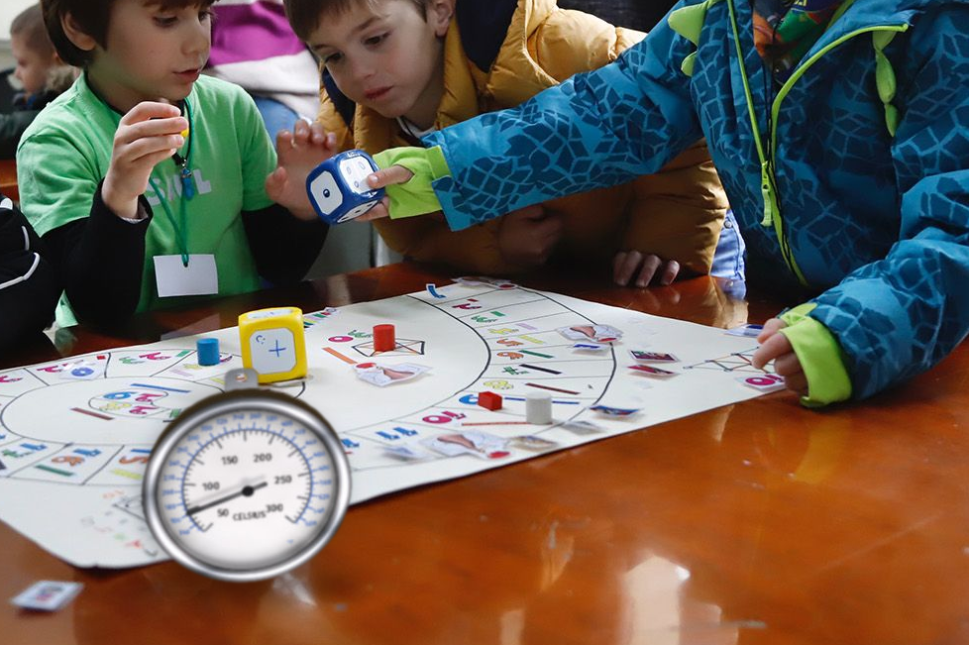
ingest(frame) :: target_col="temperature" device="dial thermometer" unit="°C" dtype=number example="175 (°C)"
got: 75 (°C)
